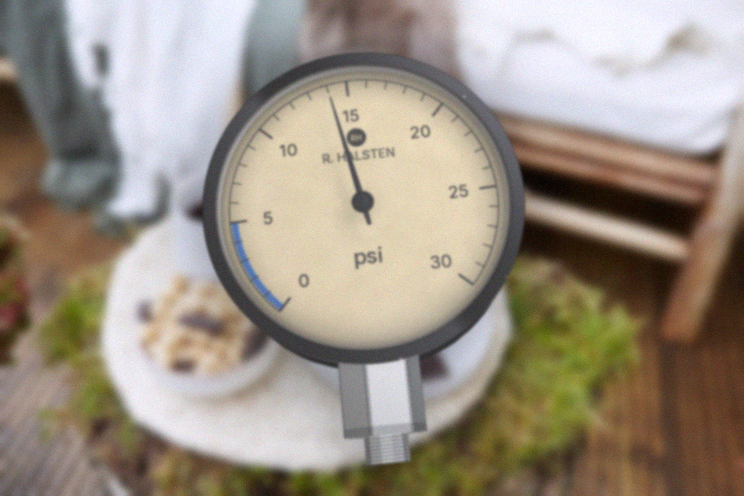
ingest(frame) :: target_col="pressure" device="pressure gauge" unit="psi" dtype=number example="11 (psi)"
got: 14 (psi)
